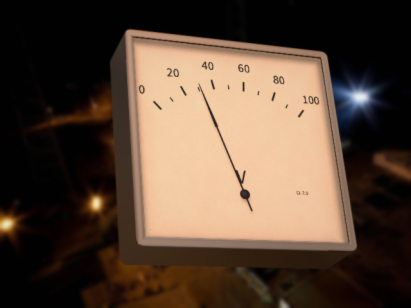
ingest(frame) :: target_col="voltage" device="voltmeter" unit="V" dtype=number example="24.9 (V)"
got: 30 (V)
